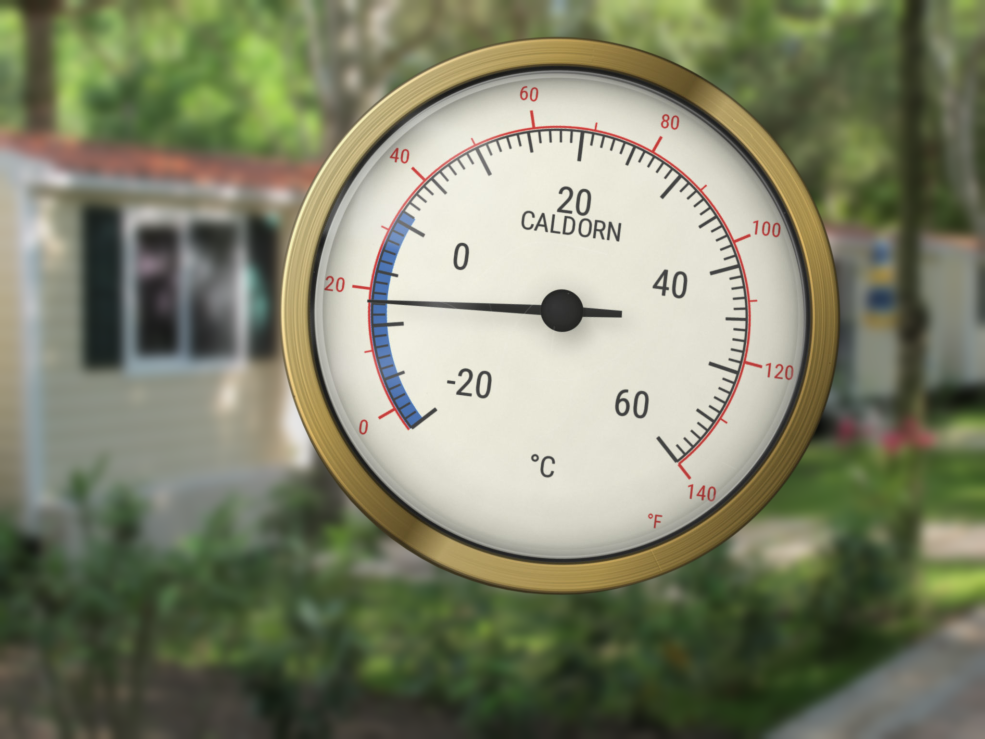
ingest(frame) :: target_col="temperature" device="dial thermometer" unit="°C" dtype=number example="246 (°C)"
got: -8 (°C)
